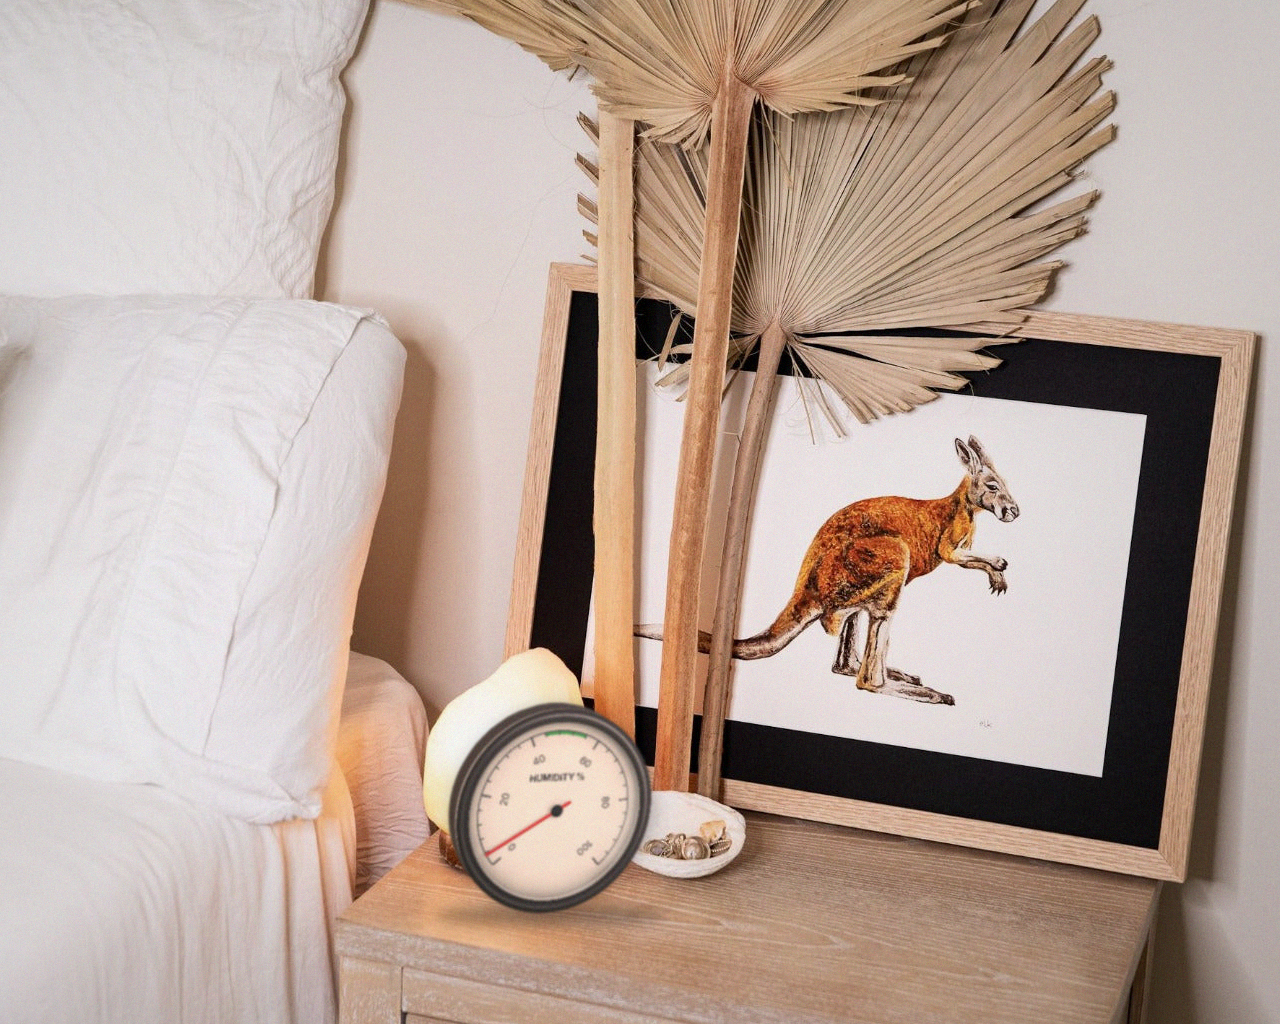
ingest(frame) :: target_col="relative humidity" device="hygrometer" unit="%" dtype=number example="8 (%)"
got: 4 (%)
